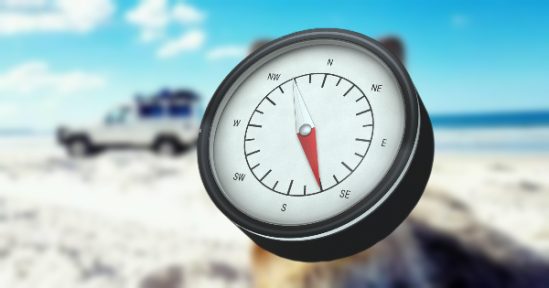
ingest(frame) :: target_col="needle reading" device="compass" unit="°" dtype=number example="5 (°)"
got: 150 (°)
